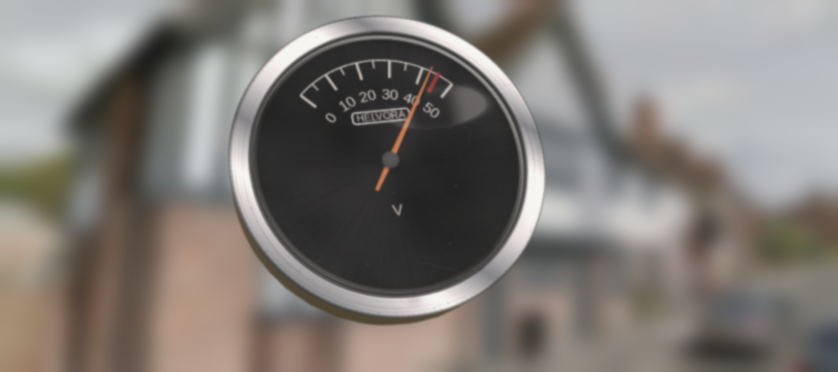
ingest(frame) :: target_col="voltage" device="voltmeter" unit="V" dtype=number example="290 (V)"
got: 42.5 (V)
